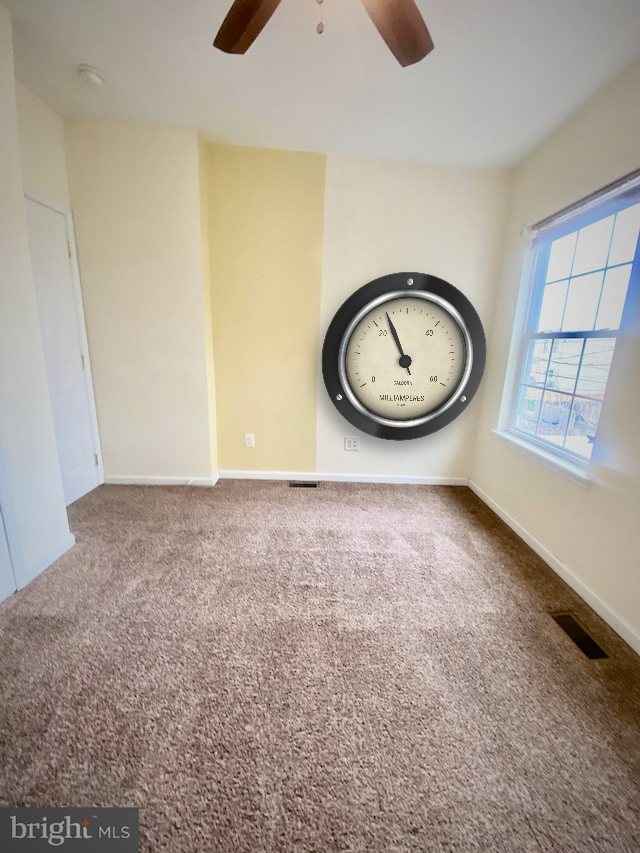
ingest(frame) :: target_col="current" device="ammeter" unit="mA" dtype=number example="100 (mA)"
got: 24 (mA)
